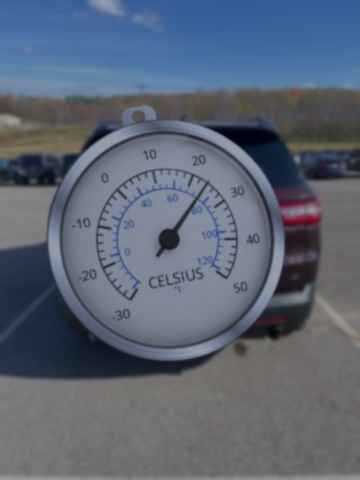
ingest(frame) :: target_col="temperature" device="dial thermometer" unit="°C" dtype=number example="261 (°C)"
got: 24 (°C)
